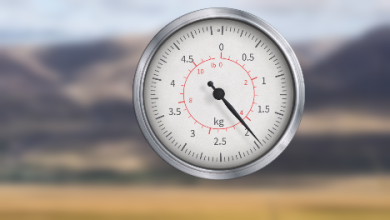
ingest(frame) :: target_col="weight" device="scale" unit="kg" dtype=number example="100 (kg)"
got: 1.95 (kg)
